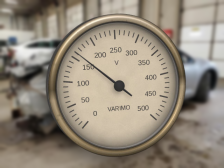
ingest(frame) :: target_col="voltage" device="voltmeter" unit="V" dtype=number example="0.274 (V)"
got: 160 (V)
